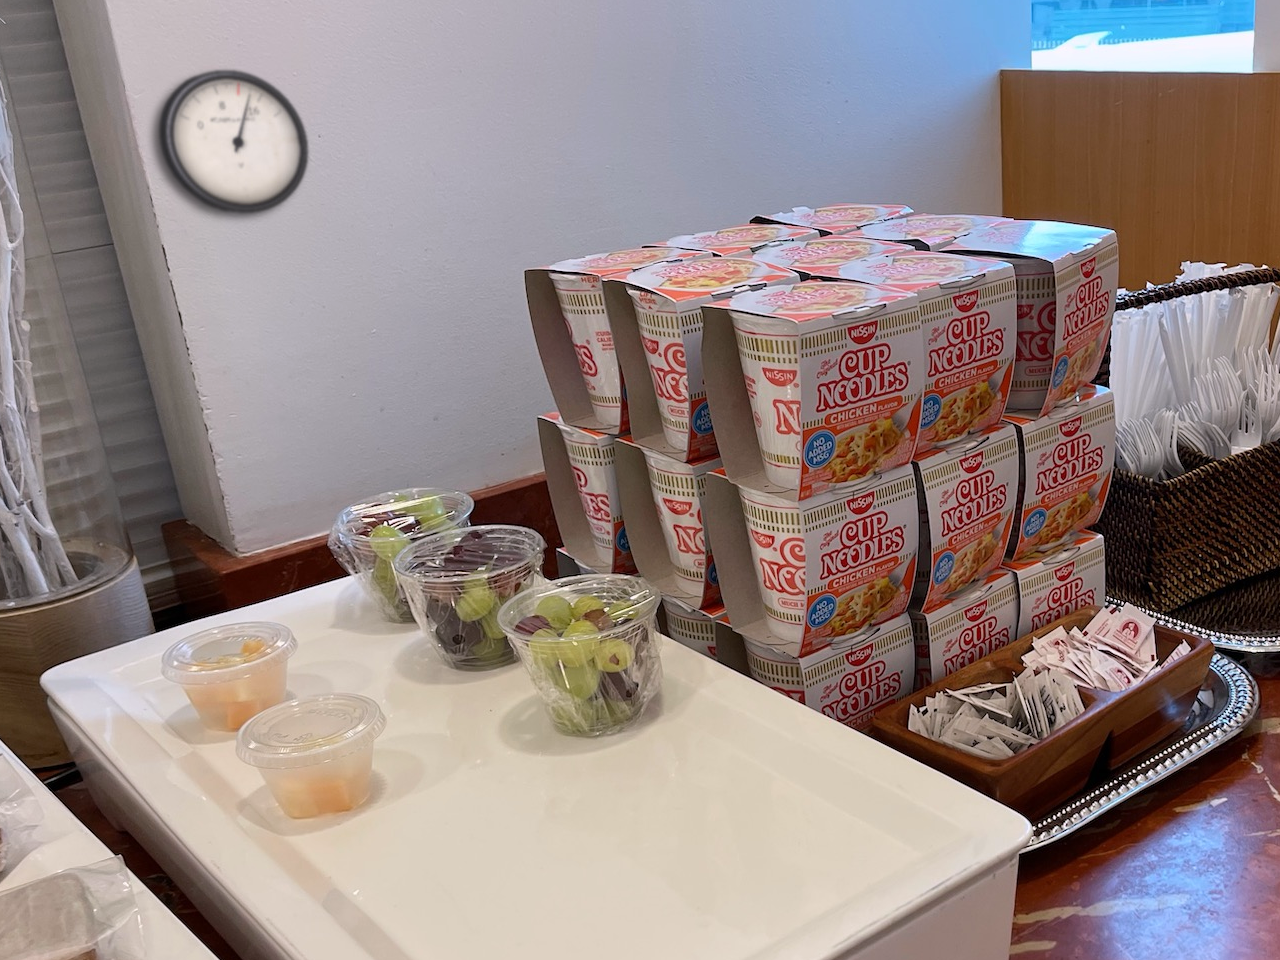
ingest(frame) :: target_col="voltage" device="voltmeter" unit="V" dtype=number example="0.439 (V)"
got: 14 (V)
